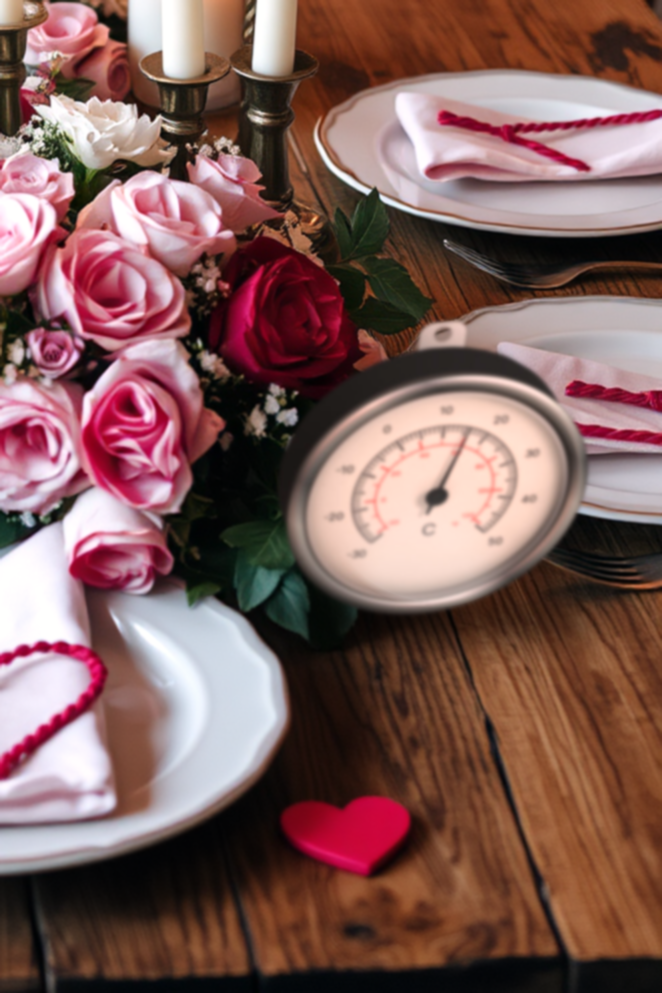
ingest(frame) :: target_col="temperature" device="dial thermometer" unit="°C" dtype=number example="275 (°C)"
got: 15 (°C)
